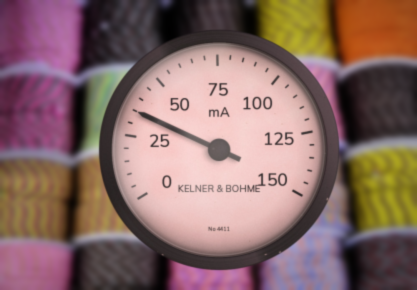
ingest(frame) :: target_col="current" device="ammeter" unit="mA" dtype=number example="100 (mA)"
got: 35 (mA)
